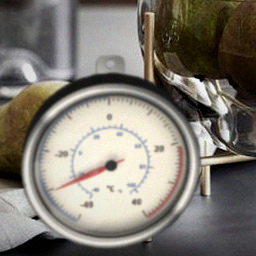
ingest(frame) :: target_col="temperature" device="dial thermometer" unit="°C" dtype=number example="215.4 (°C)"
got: -30 (°C)
